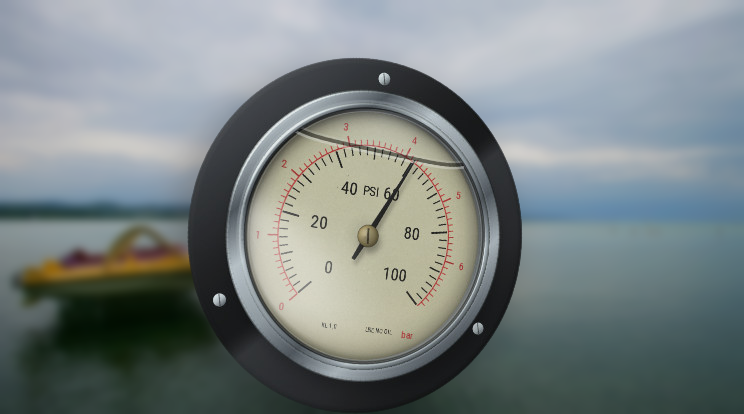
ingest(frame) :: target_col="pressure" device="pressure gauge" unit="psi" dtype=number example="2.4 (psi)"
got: 60 (psi)
